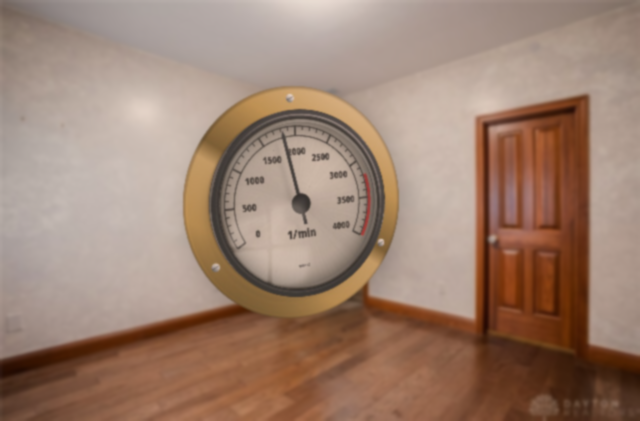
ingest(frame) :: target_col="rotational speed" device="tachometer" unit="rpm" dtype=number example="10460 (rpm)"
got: 1800 (rpm)
